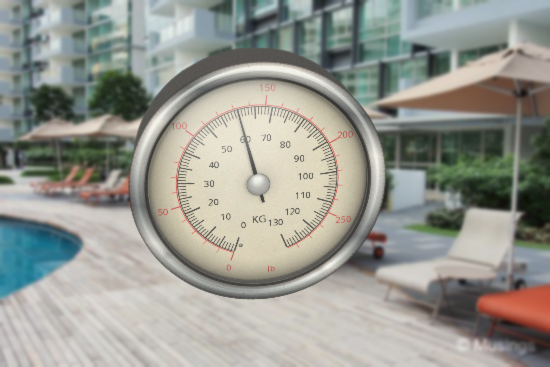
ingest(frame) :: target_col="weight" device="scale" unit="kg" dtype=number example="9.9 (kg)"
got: 60 (kg)
